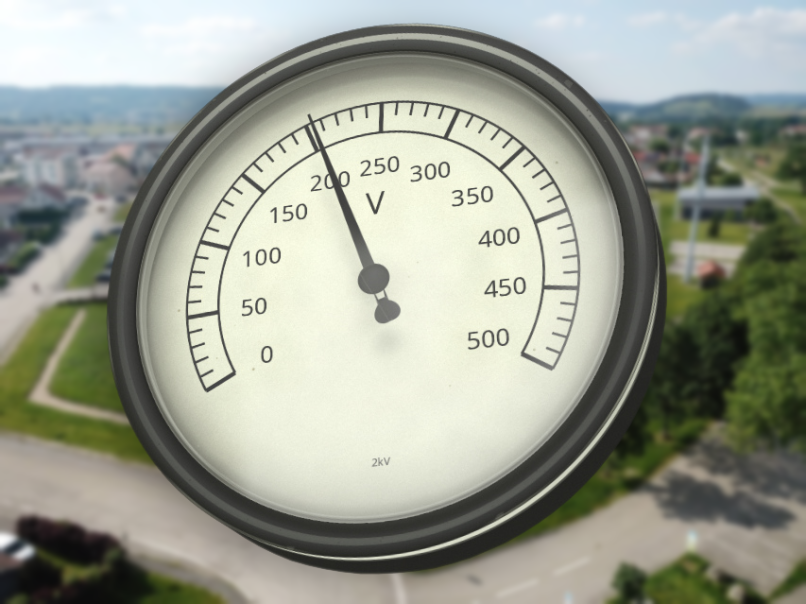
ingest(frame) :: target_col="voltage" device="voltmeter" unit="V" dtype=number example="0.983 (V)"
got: 205 (V)
